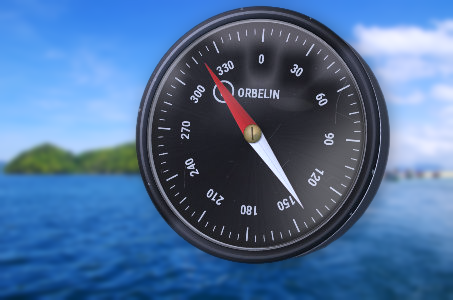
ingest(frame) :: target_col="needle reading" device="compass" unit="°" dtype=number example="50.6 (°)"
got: 320 (°)
